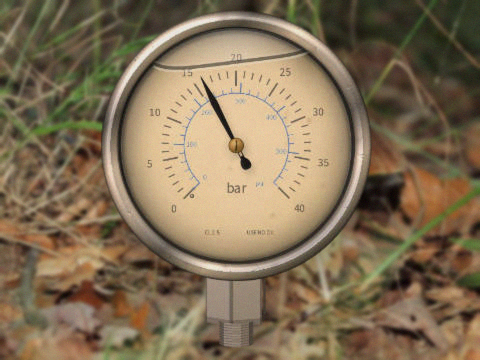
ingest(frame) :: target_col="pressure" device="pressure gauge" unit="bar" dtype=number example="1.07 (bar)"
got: 16 (bar)
